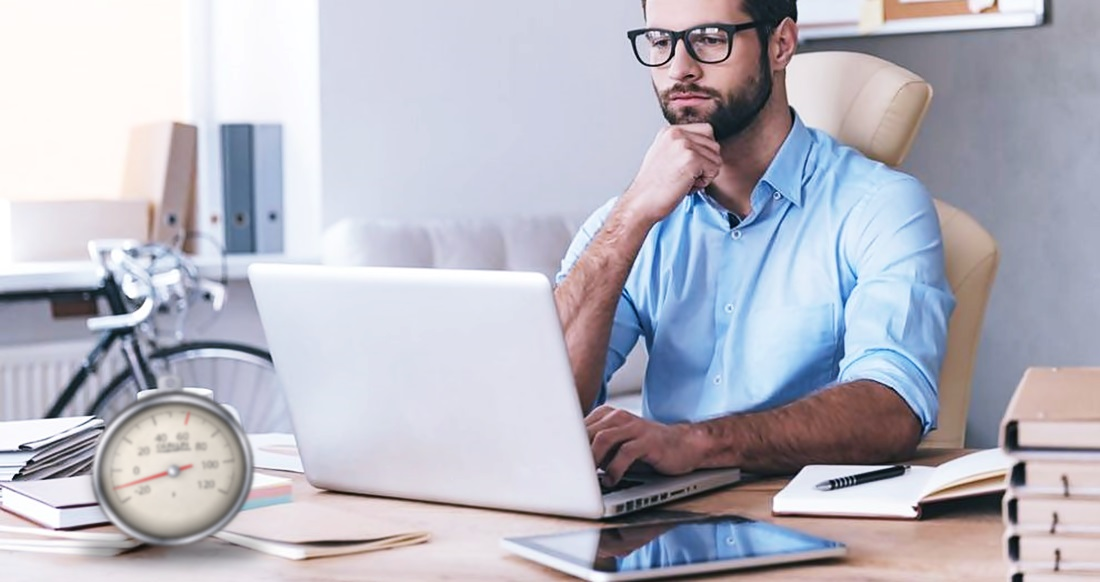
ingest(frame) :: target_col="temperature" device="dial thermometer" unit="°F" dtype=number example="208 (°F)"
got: -10 (°F)
